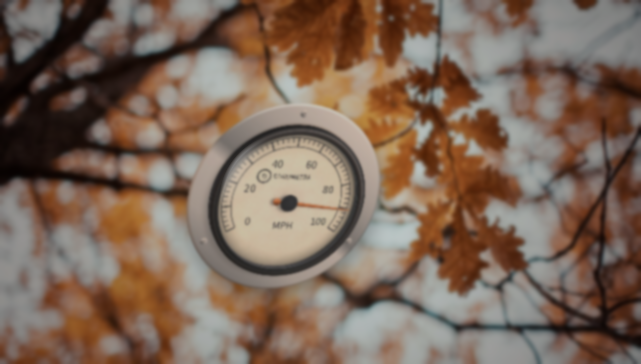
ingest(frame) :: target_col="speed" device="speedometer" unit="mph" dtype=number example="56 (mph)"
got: 90 (mph)
